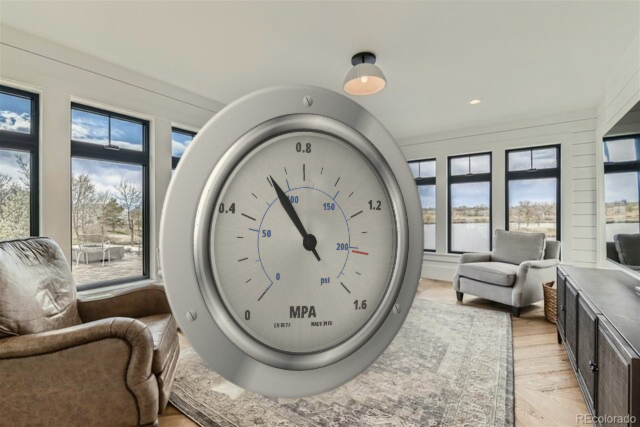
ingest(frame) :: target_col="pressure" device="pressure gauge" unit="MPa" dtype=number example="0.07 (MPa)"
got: 0.6 (MPa)
